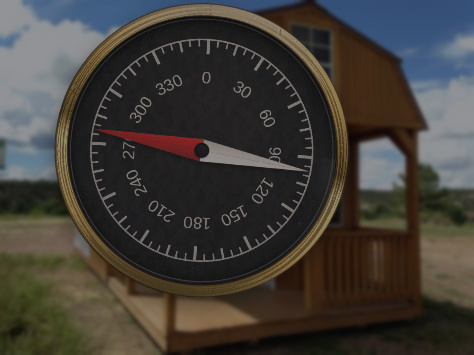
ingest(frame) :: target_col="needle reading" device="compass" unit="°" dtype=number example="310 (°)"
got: 277.5 (°)
